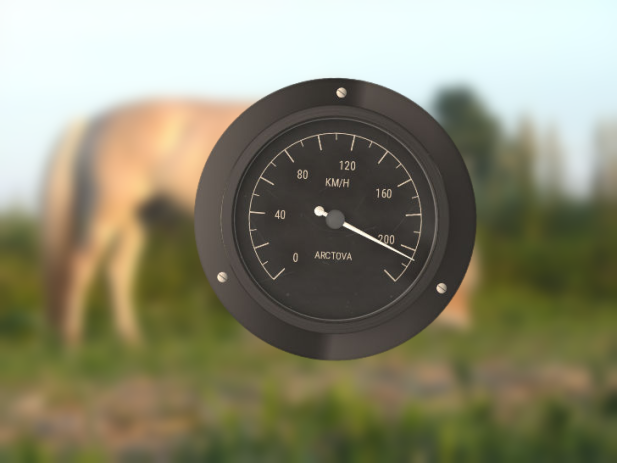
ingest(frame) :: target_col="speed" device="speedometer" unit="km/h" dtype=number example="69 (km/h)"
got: 205 (km/h)
